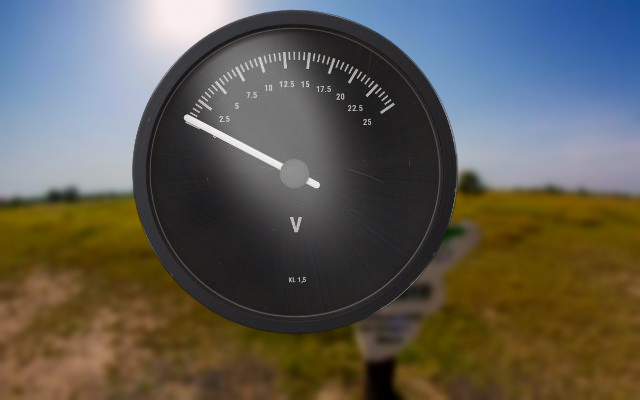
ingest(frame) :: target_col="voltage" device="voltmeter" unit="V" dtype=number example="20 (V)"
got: 0.5 (V)
